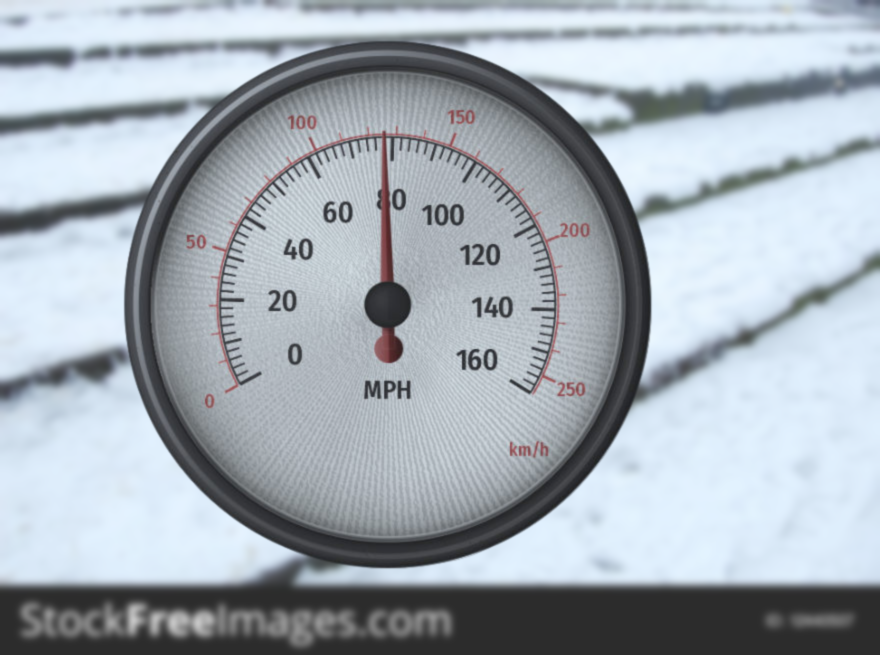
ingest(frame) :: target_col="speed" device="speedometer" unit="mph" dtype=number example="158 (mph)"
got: 78 (mph)
